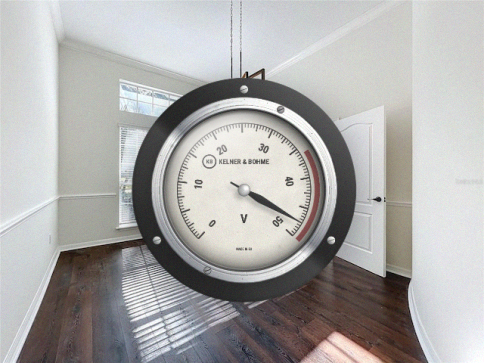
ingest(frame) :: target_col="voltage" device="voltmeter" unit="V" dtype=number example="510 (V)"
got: 47.5 (V)
